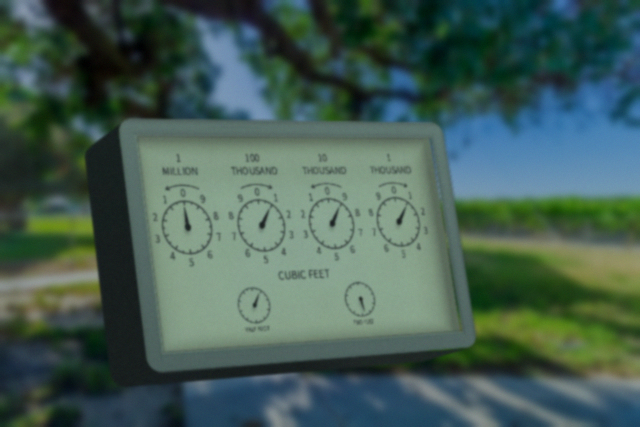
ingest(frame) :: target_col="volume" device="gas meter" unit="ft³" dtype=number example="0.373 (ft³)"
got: 9100 (ft³)
